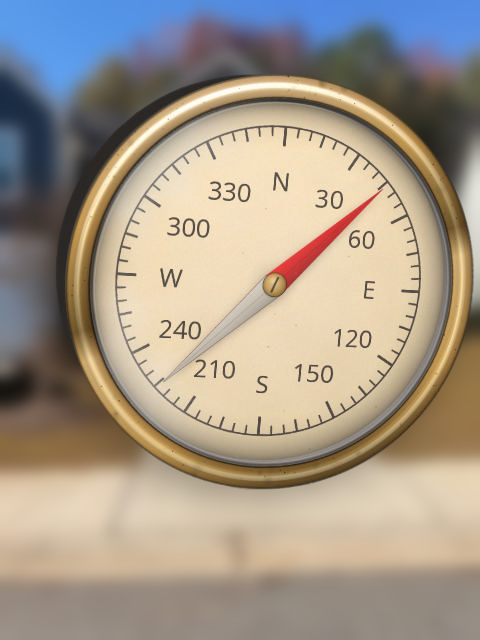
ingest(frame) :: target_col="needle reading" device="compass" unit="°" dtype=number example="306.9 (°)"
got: 45 (°)
